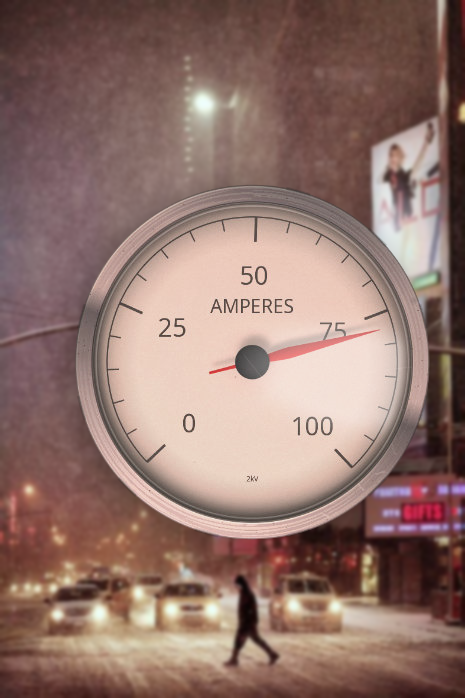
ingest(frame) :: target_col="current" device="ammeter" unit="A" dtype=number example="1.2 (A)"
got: 77.5 (A)
